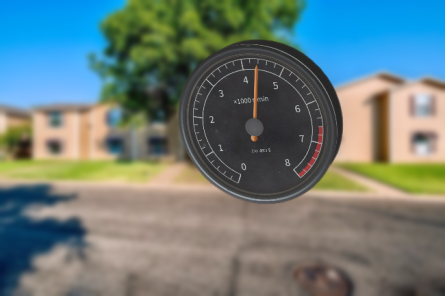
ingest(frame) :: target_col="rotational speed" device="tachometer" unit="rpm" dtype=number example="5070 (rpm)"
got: 4400 (rpm)
